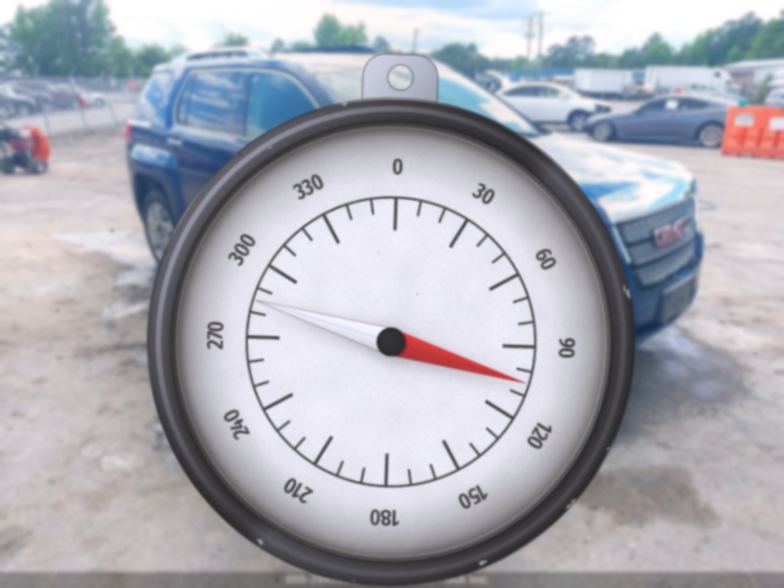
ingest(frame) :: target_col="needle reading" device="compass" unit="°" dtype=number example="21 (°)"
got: 105 (°)
